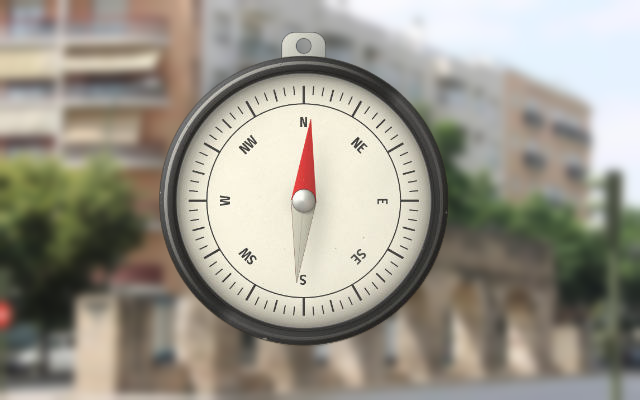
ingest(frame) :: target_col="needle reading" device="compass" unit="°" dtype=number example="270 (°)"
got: 5 (°)
